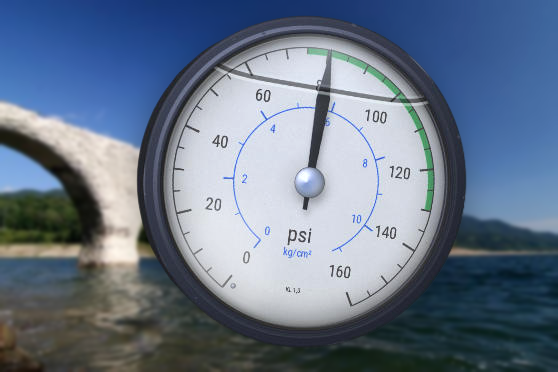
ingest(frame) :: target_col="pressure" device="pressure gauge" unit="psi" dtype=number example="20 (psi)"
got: 80 (psi)
